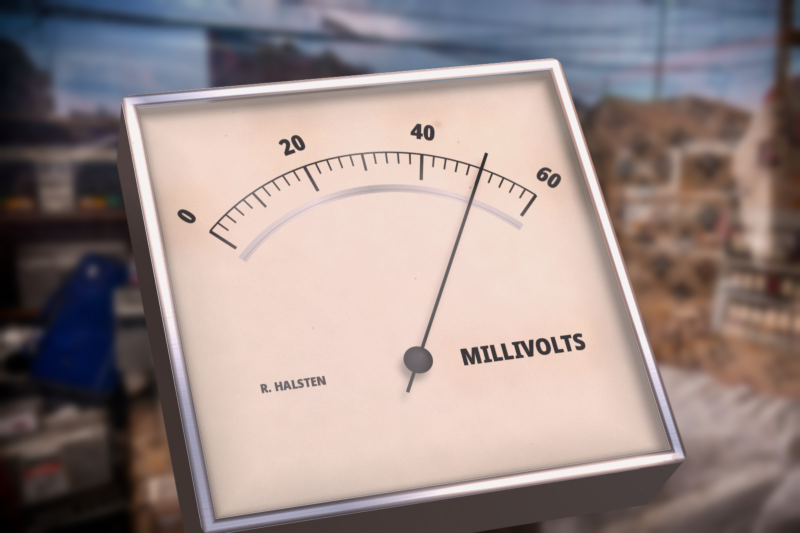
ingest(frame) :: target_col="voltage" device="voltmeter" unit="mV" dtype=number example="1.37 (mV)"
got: 50 (mV)
